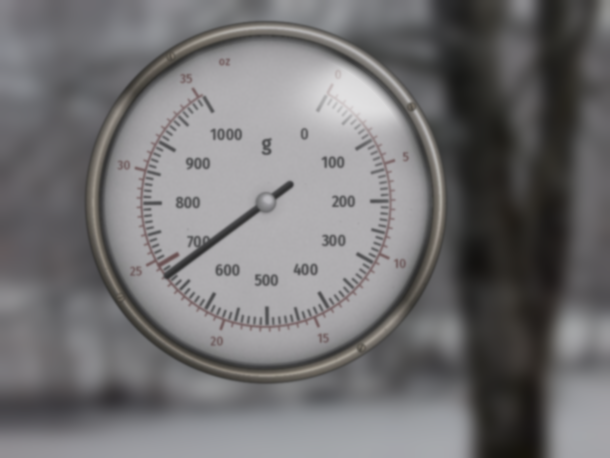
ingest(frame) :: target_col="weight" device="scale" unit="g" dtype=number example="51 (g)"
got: 680 (g)
